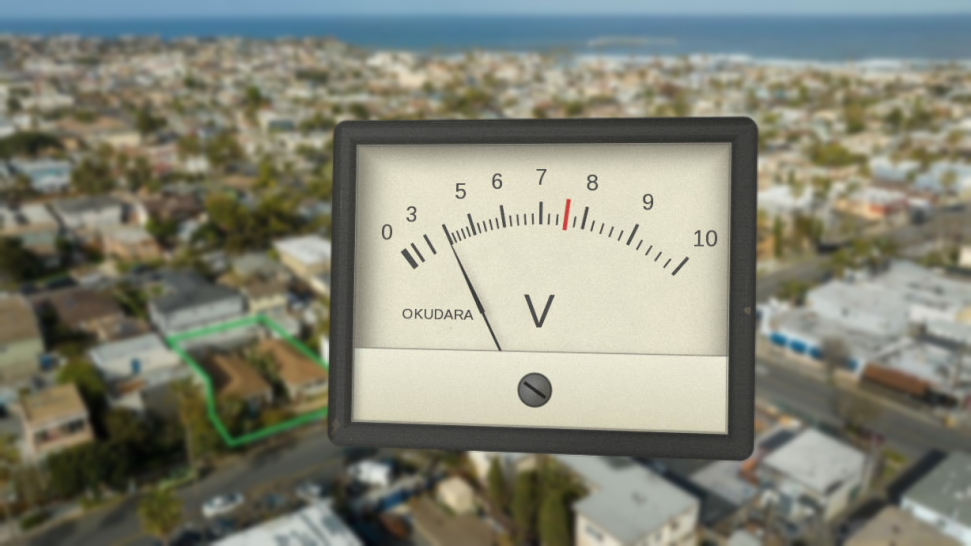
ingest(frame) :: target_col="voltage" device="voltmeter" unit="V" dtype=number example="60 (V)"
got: 4 (V)
